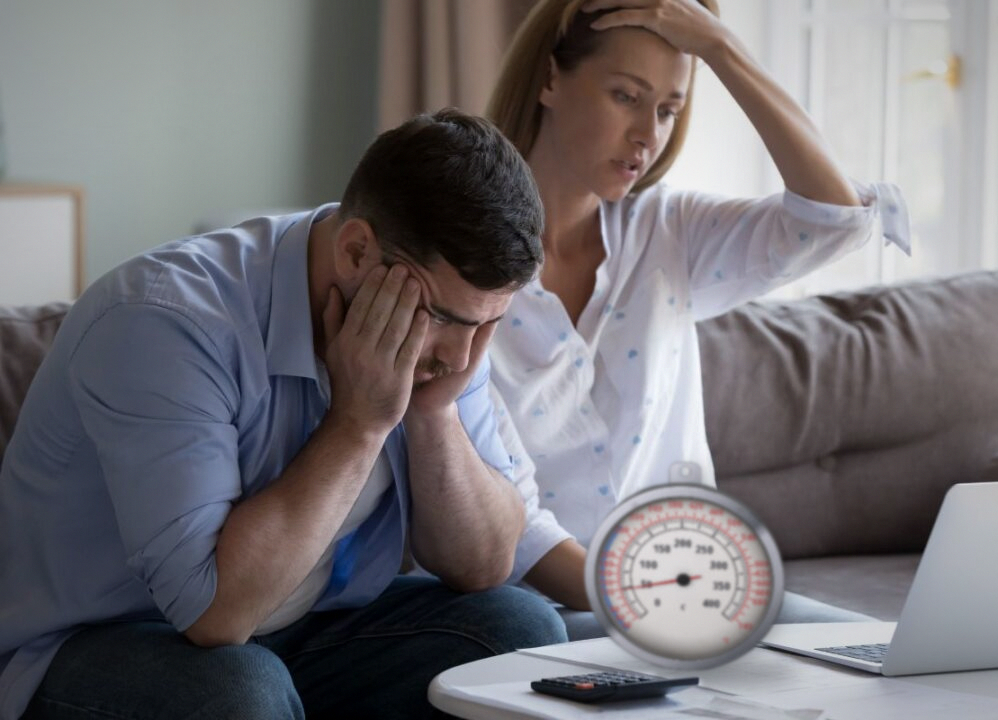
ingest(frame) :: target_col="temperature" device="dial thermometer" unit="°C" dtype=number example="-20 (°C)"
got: 50 (°C)
